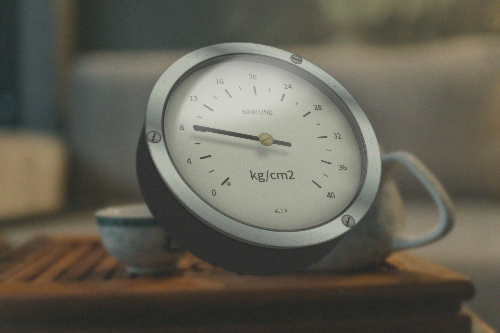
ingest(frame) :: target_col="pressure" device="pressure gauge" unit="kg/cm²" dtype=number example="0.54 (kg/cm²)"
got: 8 (kg/cm²)
